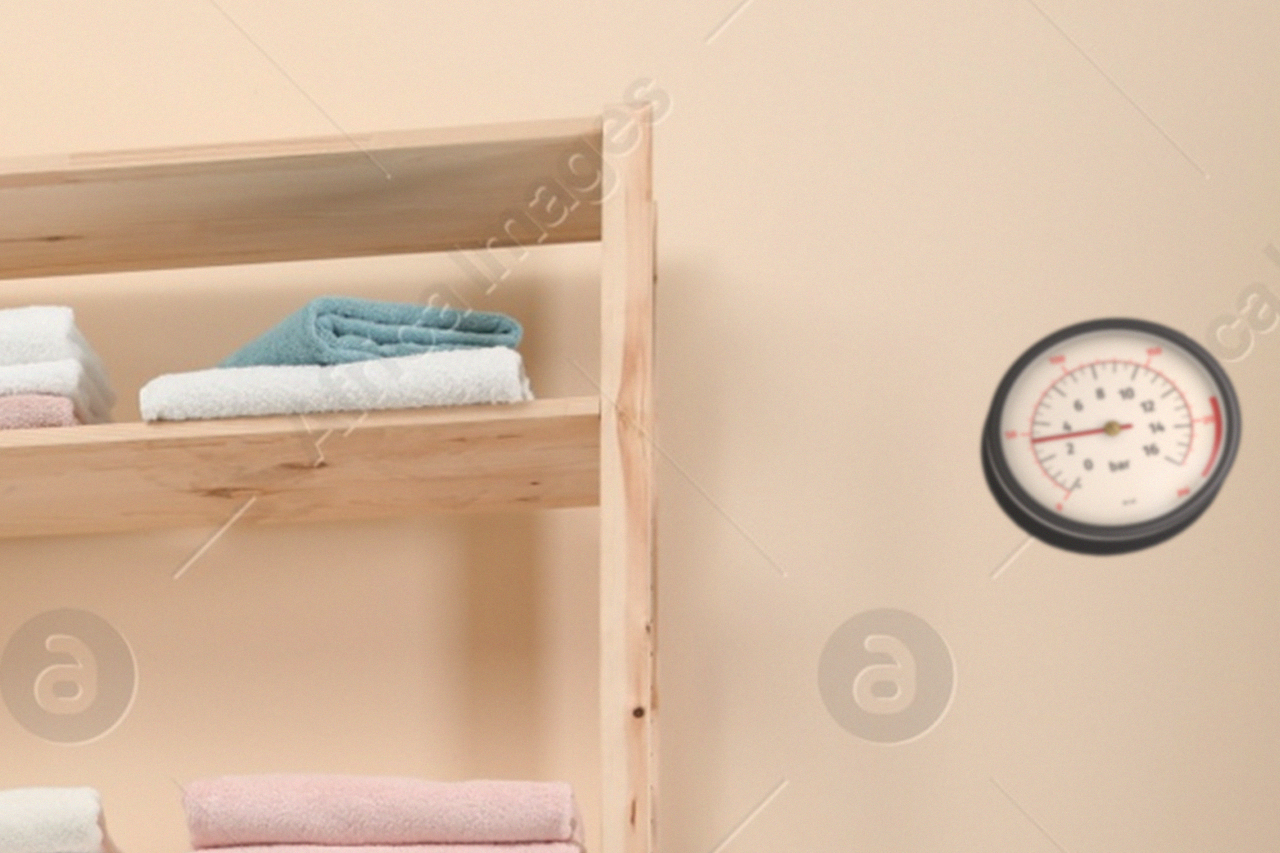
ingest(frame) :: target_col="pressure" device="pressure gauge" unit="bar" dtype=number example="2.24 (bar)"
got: 3 (bar)
